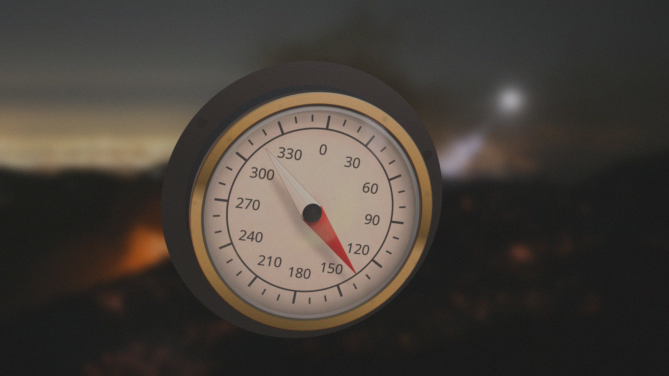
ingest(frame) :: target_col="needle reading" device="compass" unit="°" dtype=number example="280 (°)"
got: 135 (°)
